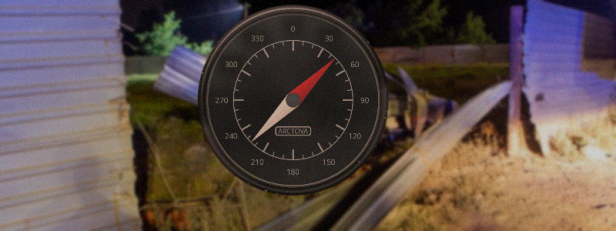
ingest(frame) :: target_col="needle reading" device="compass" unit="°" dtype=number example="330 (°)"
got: 45 (°)
